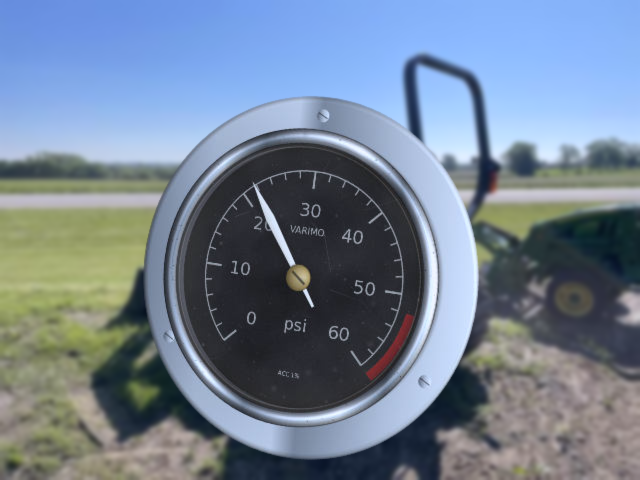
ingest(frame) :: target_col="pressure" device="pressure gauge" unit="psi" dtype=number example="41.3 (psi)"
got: 22 (psi)
